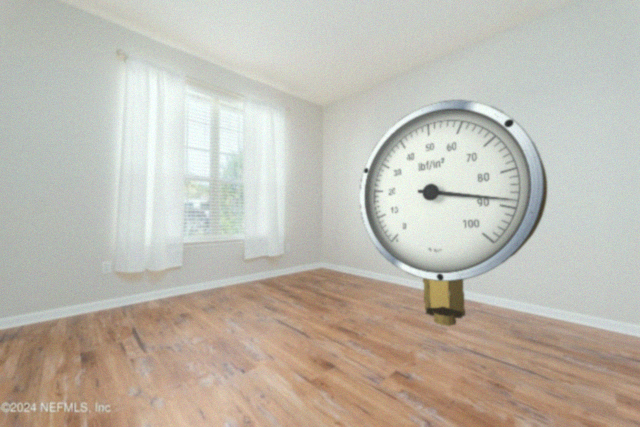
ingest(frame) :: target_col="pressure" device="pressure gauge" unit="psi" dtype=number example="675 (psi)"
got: 88 (psi)
